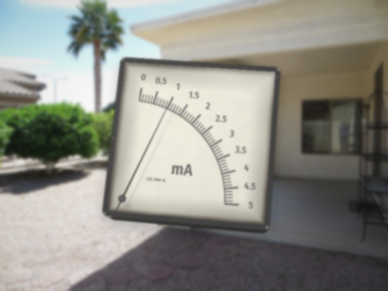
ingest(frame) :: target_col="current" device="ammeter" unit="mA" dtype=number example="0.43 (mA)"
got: 1 (mA)
